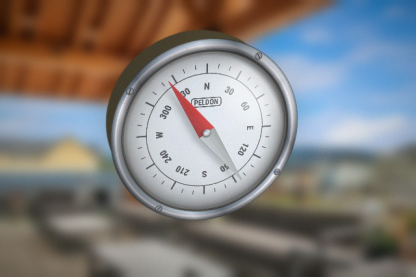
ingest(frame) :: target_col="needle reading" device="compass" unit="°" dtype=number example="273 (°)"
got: 325 (°)
